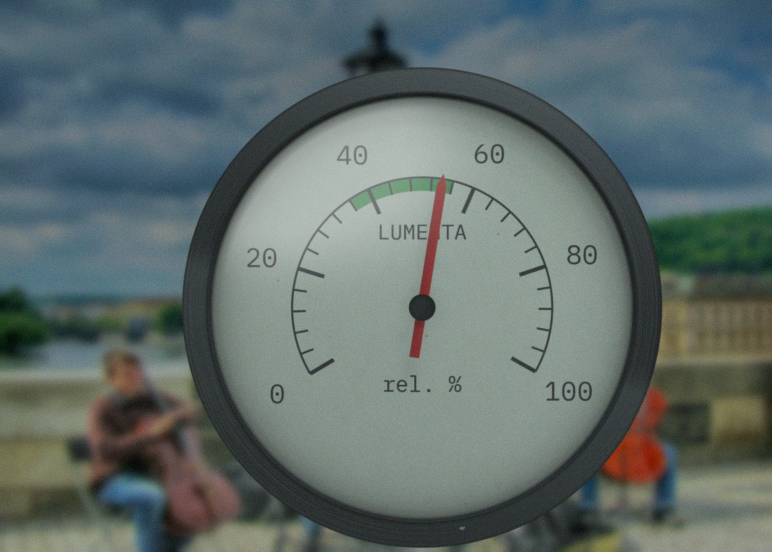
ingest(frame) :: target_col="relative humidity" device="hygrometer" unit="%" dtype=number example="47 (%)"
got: 54 (%)
